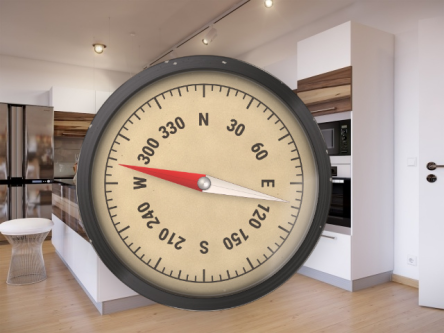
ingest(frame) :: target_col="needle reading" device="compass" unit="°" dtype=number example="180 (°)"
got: 282.5 (°)
